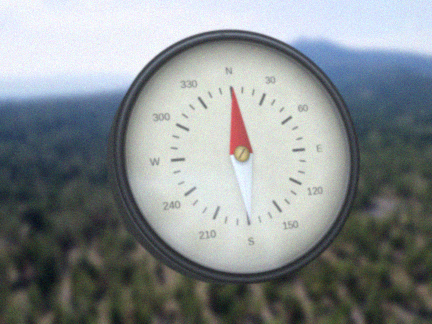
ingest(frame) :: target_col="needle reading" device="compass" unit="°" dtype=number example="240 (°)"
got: 0 (°)
